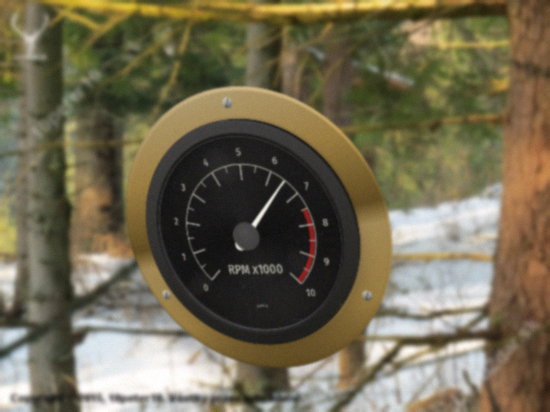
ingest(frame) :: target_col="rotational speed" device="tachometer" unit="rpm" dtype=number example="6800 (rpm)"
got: 6500 (rpm)
